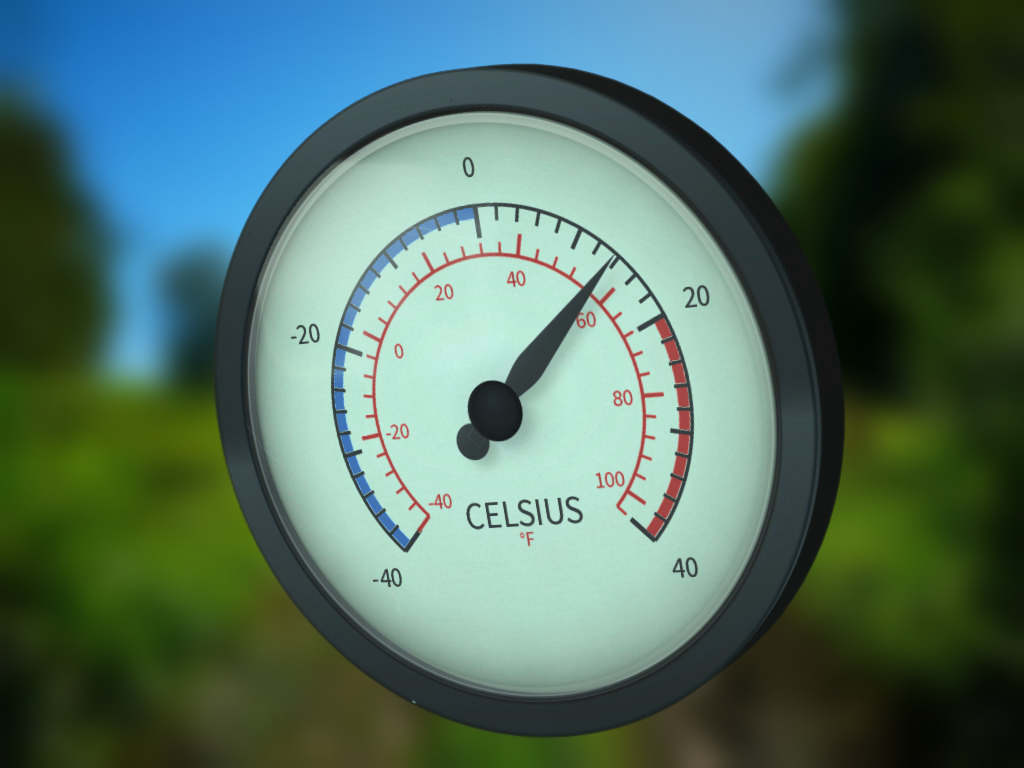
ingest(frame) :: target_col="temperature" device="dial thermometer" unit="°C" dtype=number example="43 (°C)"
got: 14 (°C)
